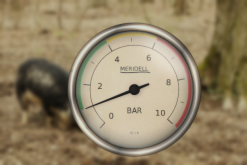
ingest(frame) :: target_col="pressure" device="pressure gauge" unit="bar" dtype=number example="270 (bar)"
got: 1 (bar)
